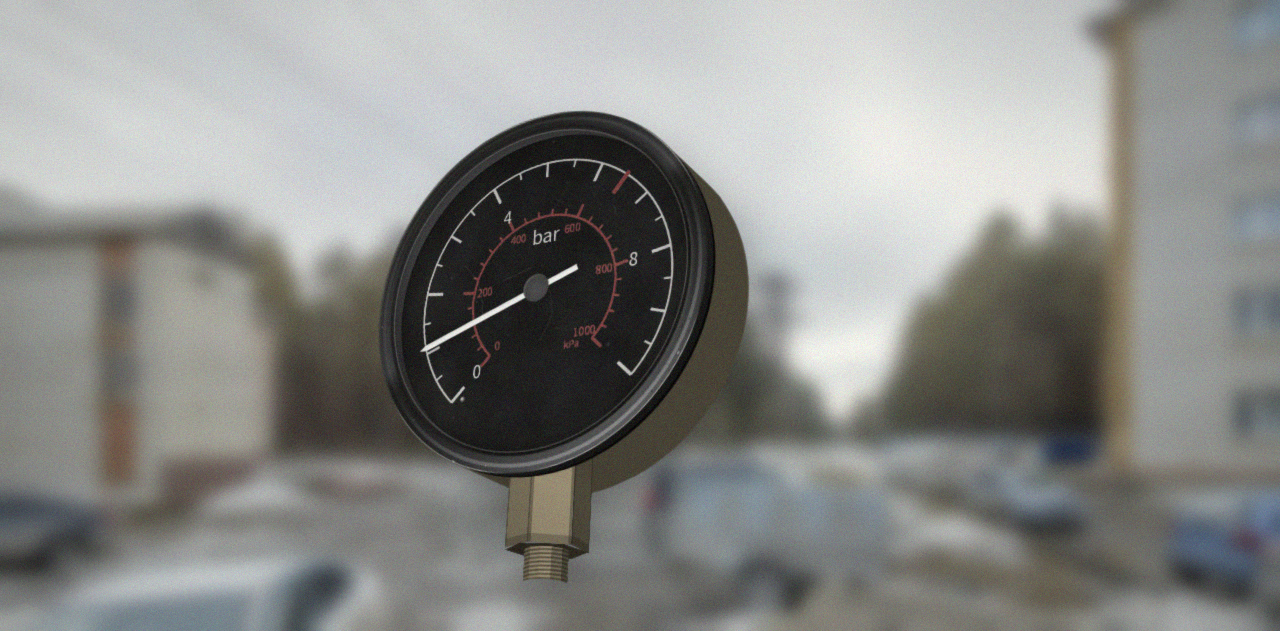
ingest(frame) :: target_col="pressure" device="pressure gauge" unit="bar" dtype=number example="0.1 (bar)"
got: 1 (bar)
